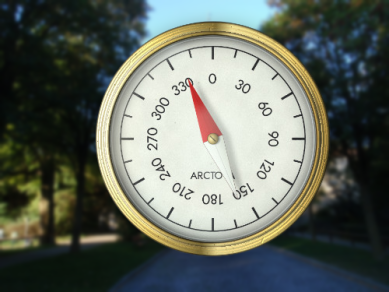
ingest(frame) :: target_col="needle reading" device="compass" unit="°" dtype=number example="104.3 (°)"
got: 337.5 (°)
